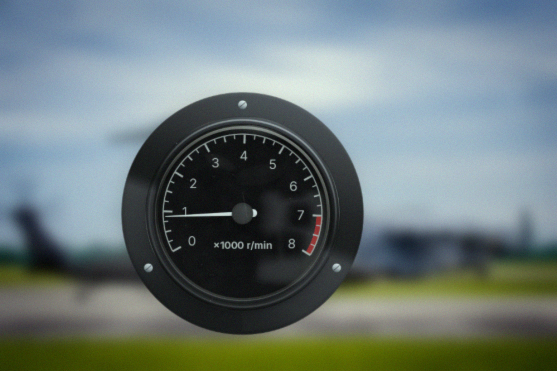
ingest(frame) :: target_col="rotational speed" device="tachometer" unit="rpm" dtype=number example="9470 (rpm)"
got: 875 (rpm)
